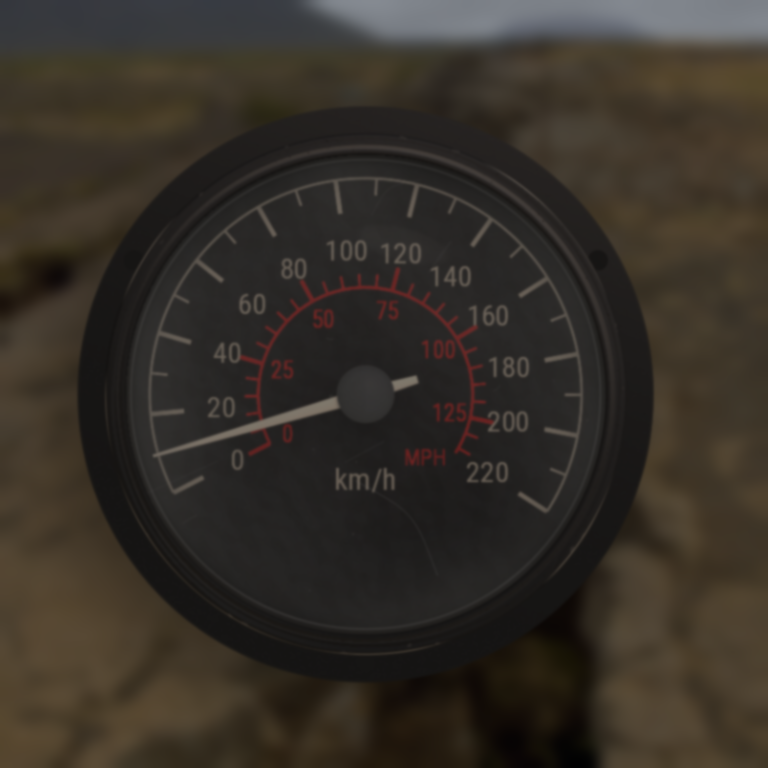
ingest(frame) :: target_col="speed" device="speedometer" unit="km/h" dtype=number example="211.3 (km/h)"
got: 10 (km/h)
